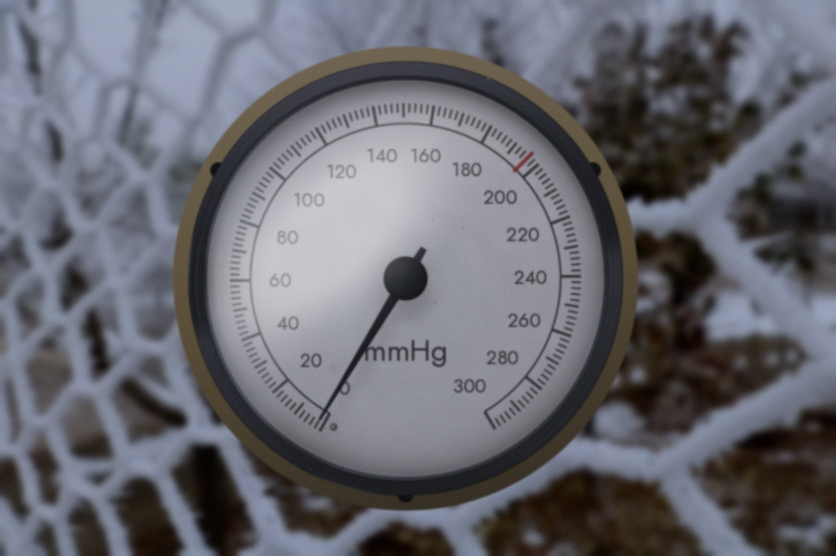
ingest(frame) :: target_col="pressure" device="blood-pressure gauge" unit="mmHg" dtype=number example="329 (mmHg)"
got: 2 (mmHg)
